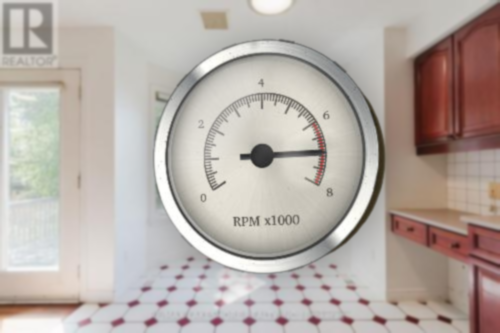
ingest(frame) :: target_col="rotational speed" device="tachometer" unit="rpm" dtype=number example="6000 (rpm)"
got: 7000 (rpm)
